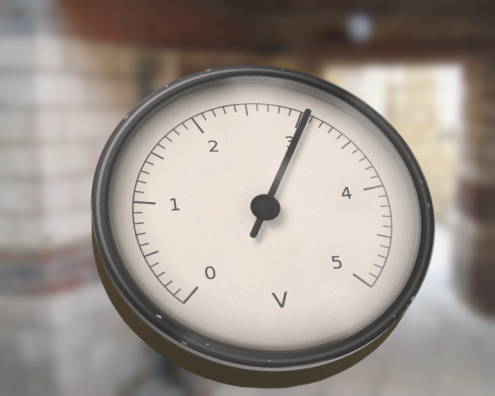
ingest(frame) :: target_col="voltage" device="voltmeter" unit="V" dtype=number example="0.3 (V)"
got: 3.05 (V)
